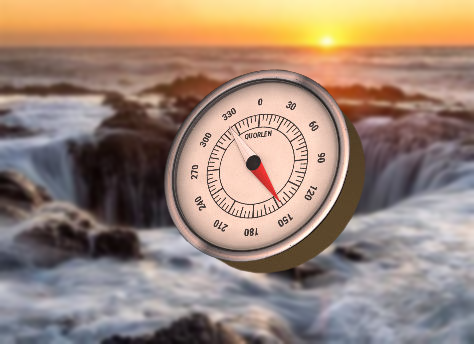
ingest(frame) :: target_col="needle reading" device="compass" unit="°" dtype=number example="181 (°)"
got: 145 (°)
